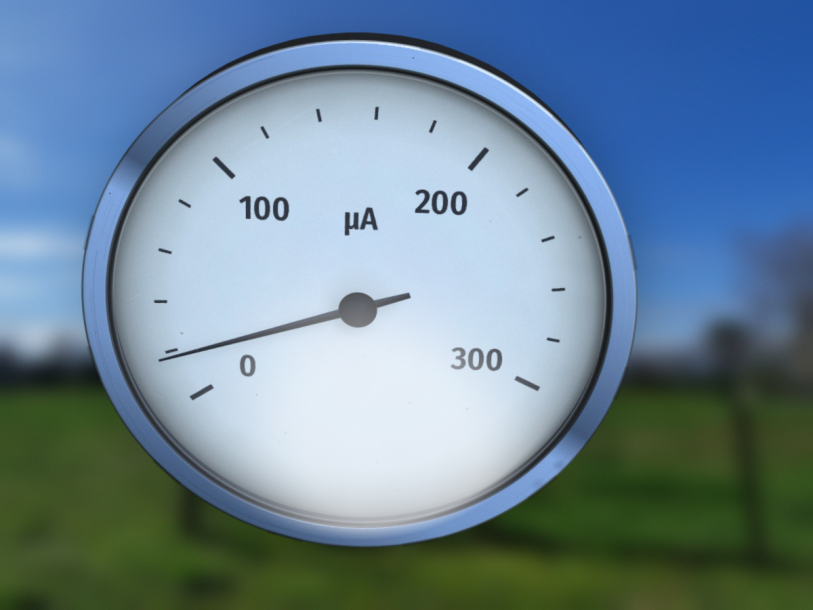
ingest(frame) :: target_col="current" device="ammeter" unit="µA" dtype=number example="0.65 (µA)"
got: 20 (µA)
